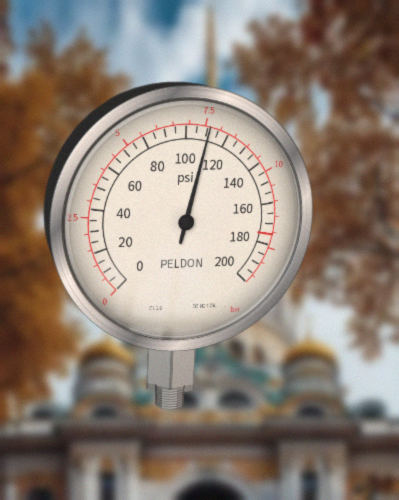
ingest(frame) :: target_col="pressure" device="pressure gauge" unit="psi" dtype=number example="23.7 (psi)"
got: 110 (psi)
